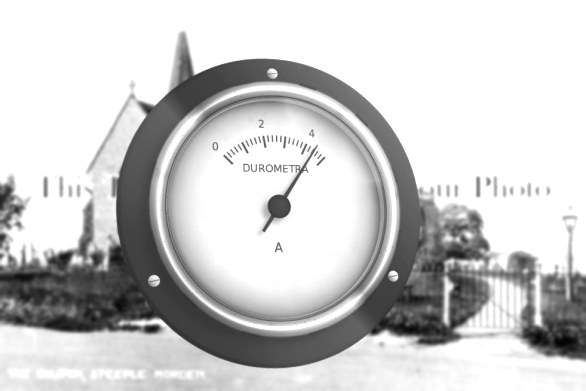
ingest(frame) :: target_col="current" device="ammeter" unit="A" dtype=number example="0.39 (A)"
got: 4.4 (A)
